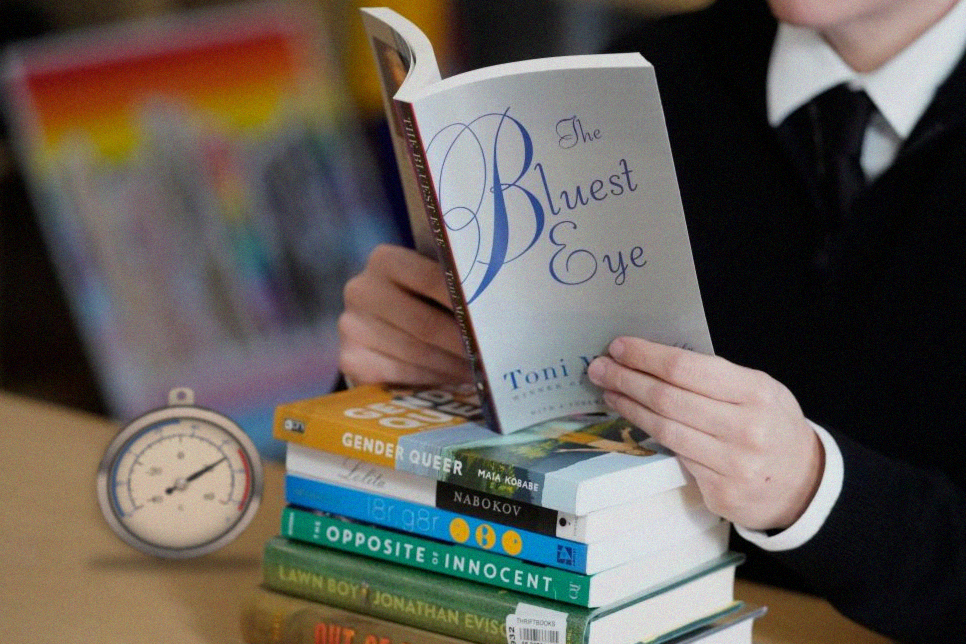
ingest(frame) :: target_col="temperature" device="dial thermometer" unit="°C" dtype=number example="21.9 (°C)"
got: 20 (°C)
